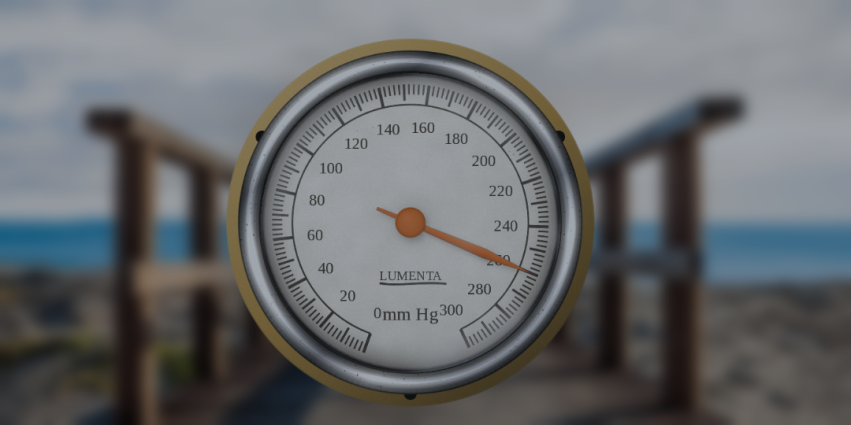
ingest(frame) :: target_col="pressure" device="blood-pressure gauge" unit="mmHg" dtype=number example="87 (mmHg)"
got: 260 (mmHg)
